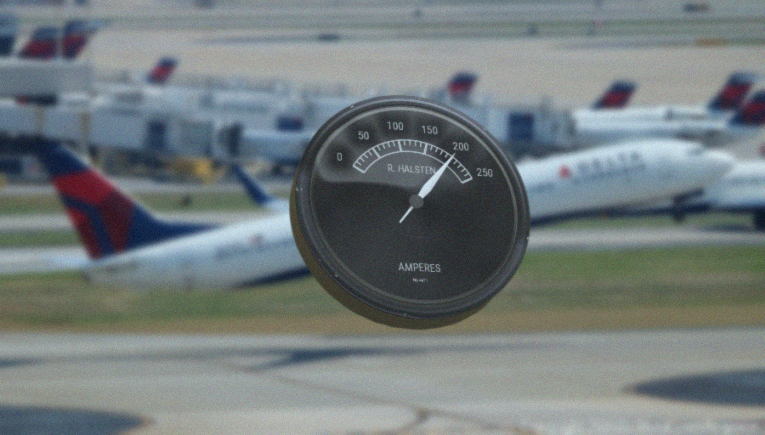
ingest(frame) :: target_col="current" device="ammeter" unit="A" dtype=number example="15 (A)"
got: 200 (A)
